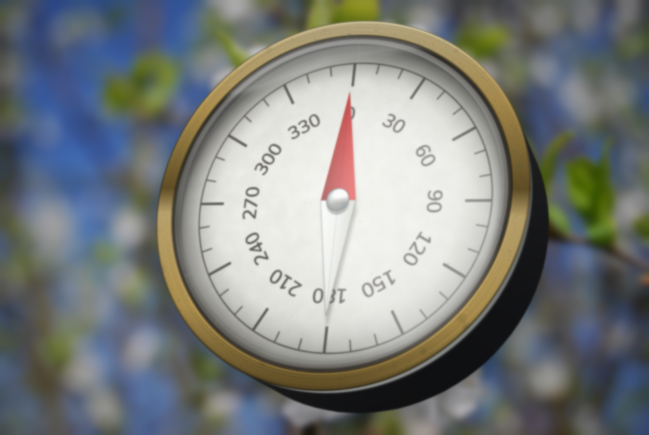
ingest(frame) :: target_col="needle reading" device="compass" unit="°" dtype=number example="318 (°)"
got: 0 (°)
